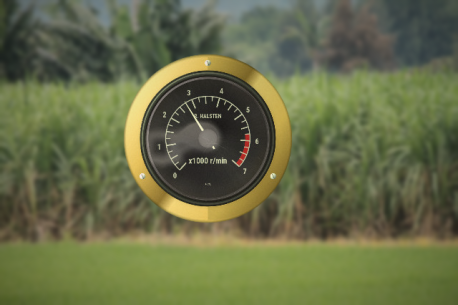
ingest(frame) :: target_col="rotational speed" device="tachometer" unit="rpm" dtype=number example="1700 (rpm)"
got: 2750 (rpm)
